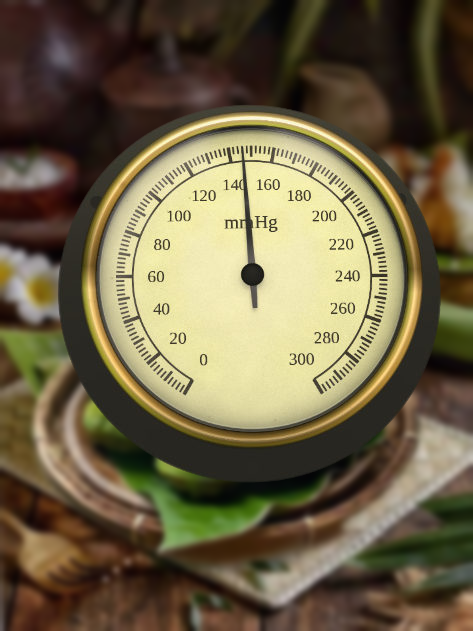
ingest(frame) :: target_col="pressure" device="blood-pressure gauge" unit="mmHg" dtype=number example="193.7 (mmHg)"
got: 146 (mmHg)
